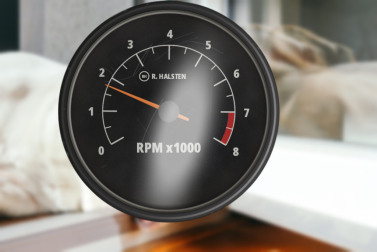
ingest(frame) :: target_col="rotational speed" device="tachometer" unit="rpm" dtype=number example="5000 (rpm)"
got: 1750 (rpm)
